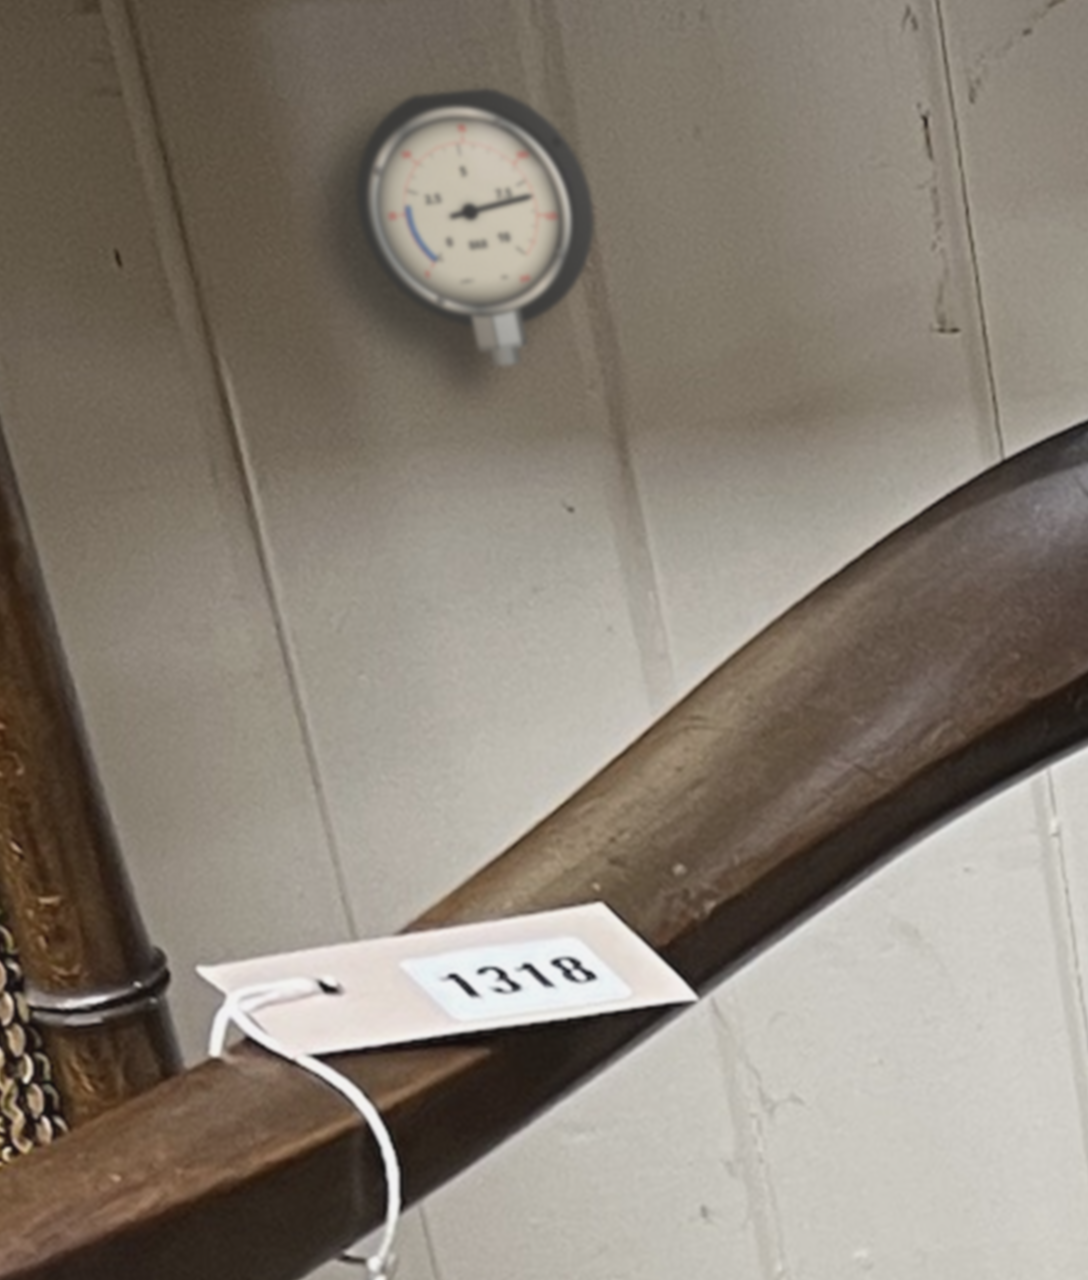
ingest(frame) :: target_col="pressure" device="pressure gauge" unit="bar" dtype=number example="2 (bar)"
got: 8 (bar)
